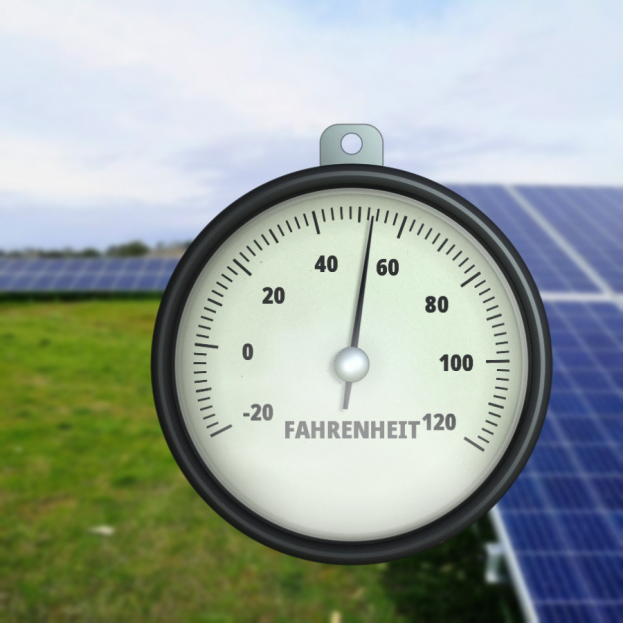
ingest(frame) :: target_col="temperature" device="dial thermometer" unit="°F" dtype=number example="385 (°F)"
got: 53 (°F)
